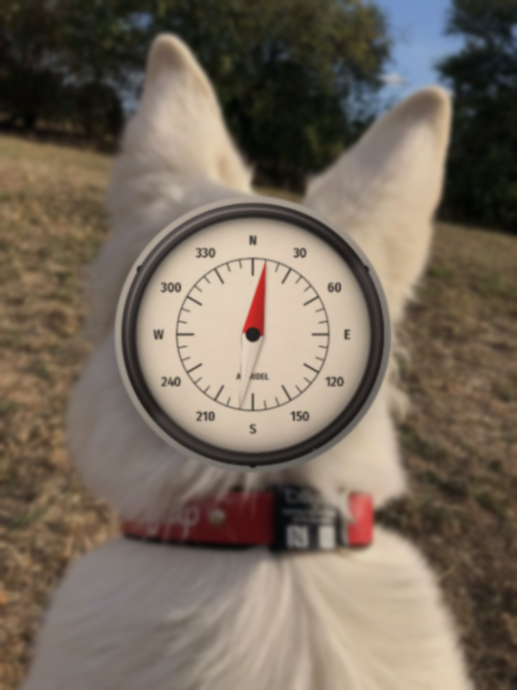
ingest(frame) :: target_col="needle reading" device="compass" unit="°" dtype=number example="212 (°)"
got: 10 (°)
